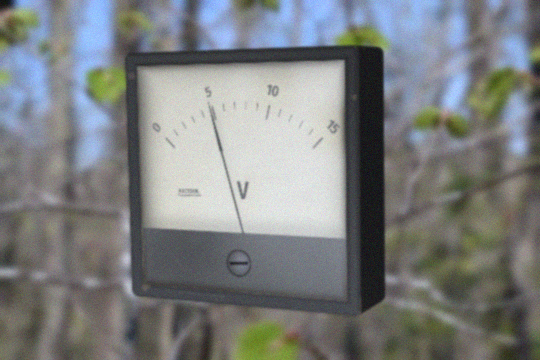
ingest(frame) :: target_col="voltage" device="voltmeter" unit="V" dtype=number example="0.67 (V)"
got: 5 (V)
